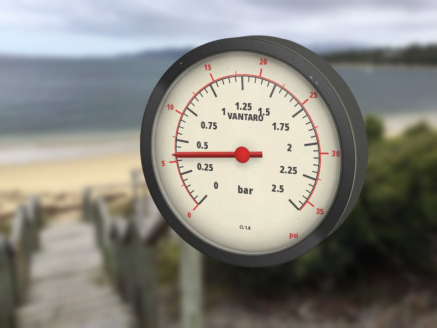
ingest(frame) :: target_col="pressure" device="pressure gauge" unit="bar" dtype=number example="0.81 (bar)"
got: 0.4 (bar)
